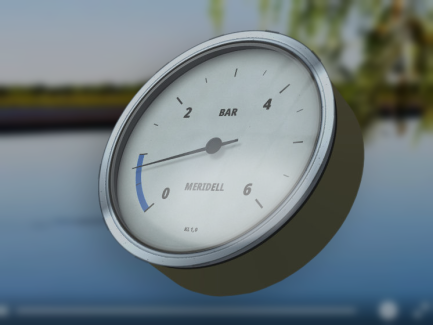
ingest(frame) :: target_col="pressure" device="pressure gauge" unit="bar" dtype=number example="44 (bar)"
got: 0.75 (bar)
